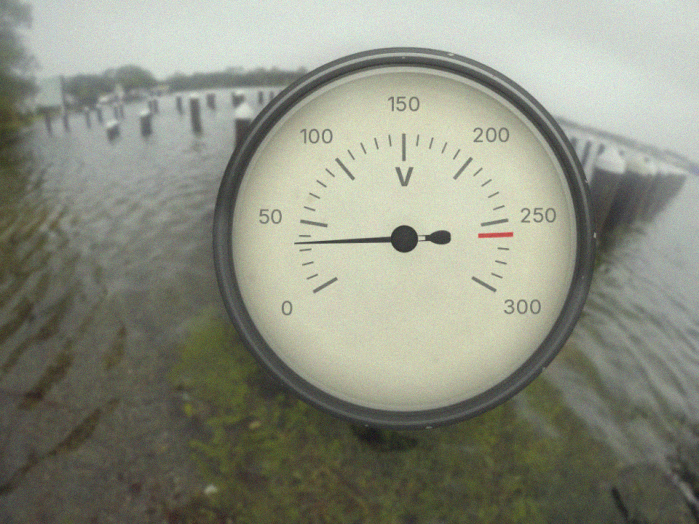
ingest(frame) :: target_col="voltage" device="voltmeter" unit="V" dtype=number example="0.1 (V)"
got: 35 (V)
